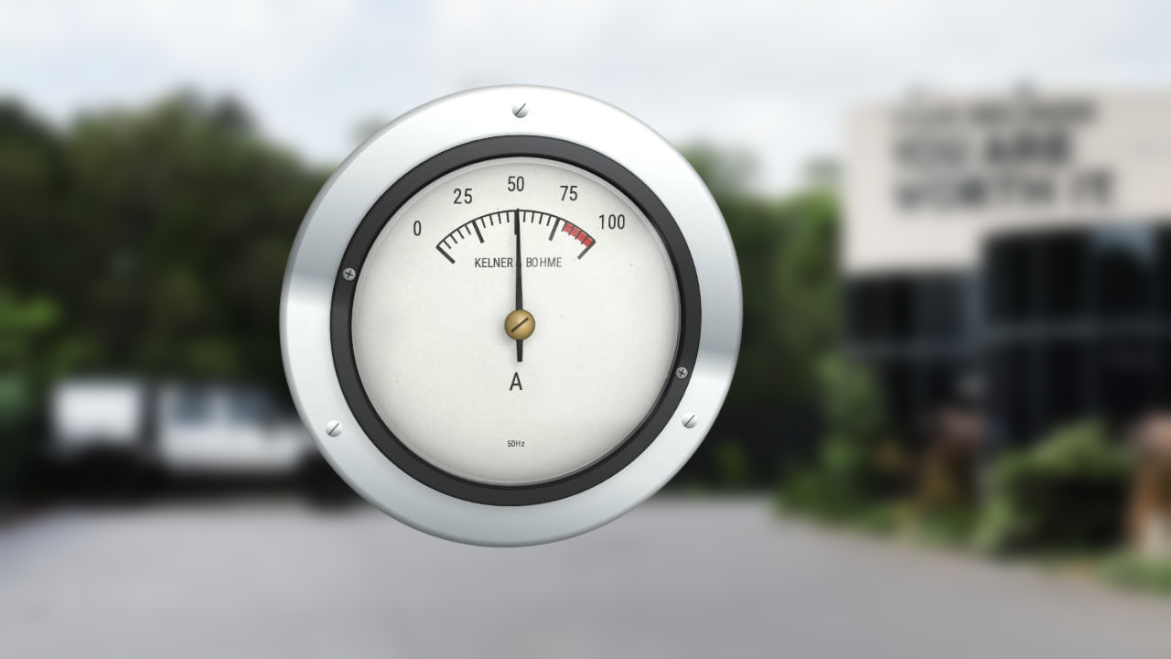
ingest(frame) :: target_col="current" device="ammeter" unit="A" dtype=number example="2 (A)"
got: 50 (A)
